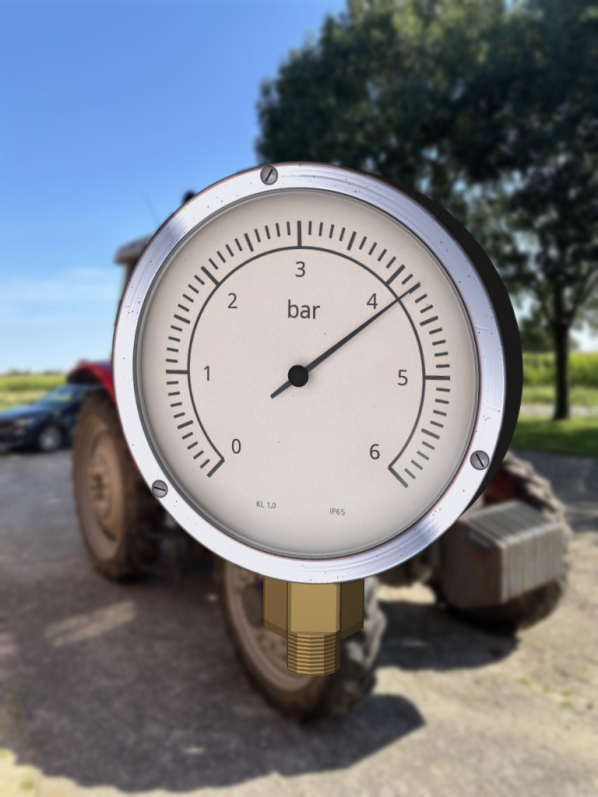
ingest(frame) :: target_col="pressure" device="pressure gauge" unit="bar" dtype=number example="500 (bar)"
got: 4.2 (bar)
